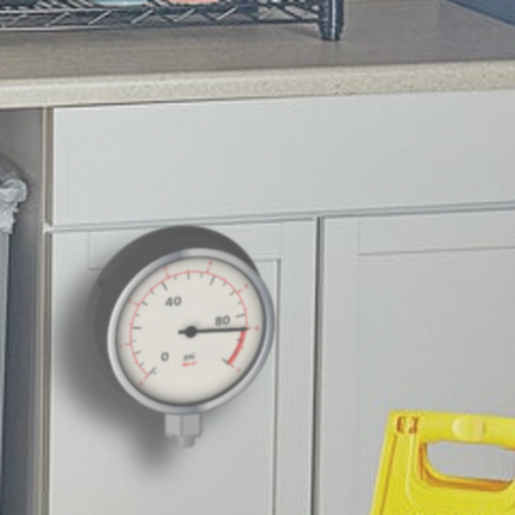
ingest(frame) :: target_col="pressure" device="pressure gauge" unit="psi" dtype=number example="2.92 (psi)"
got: 85 (psi)
